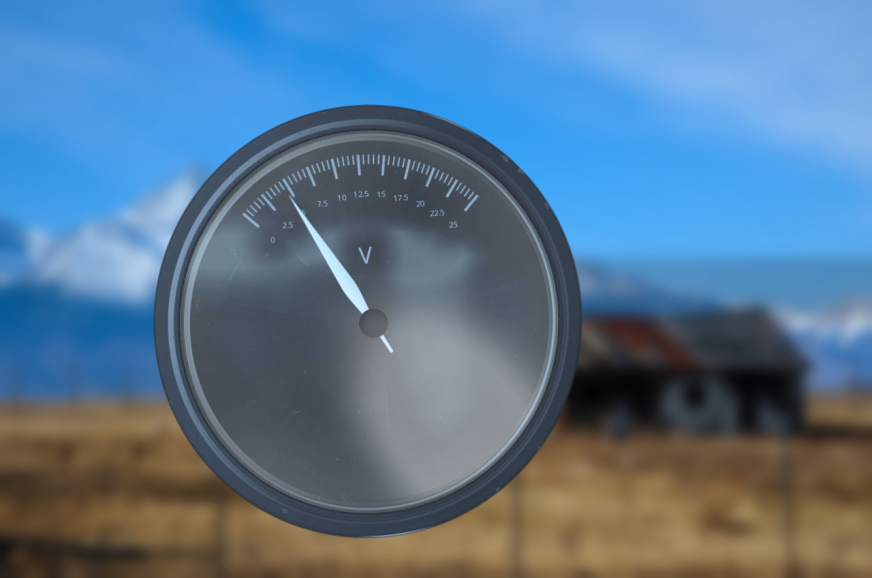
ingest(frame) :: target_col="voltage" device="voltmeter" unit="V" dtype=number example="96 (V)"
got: 4.5 (V)
